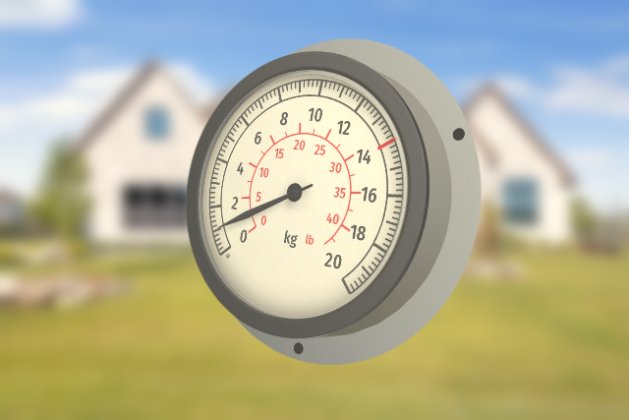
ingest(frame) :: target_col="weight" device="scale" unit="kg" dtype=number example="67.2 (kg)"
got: 1 (kg)
